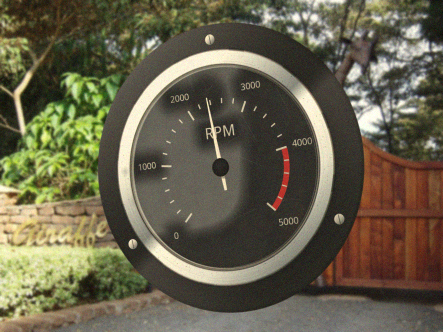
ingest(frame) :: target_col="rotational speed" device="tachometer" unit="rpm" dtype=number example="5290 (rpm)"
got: 2400 (rpm)
